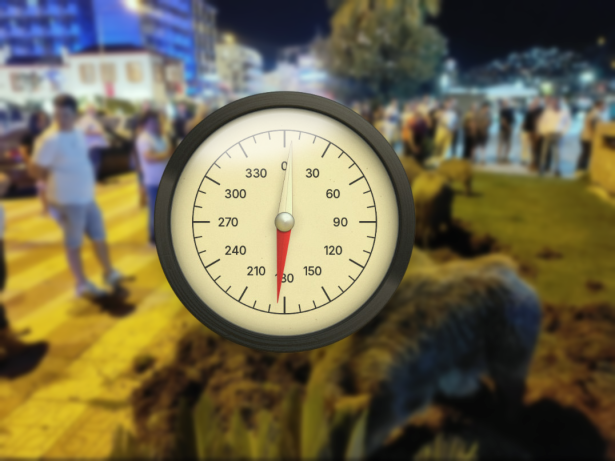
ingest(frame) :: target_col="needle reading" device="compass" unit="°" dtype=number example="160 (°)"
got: 185 (°)
